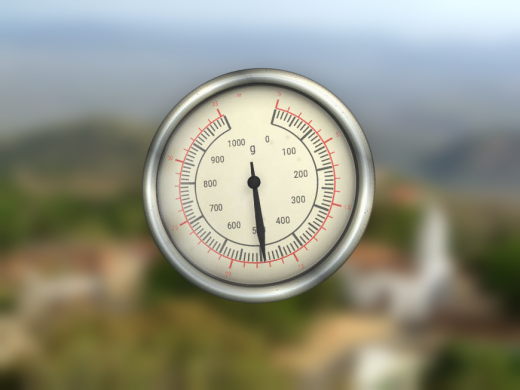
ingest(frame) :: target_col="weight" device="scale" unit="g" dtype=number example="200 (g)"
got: 490 (g)
